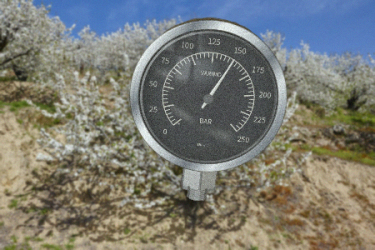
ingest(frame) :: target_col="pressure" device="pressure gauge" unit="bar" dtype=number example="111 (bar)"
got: 150 (bar)
